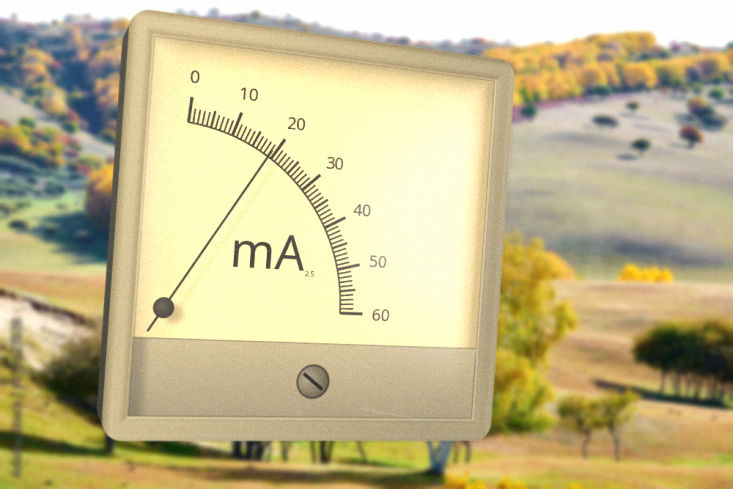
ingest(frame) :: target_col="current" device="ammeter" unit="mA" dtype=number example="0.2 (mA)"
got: 19 (mA)
